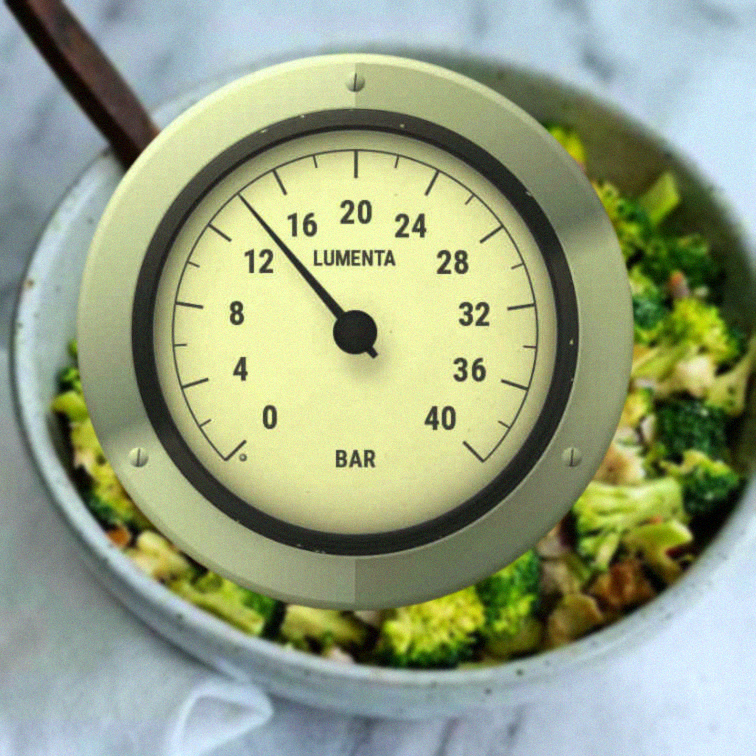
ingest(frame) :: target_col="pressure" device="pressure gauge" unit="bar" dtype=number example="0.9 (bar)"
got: 14 (bar)
